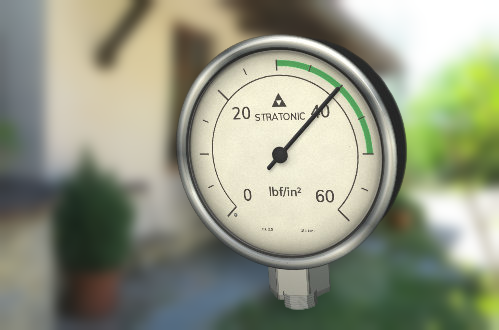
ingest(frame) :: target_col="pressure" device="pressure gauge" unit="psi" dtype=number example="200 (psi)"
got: 40 (psi)
